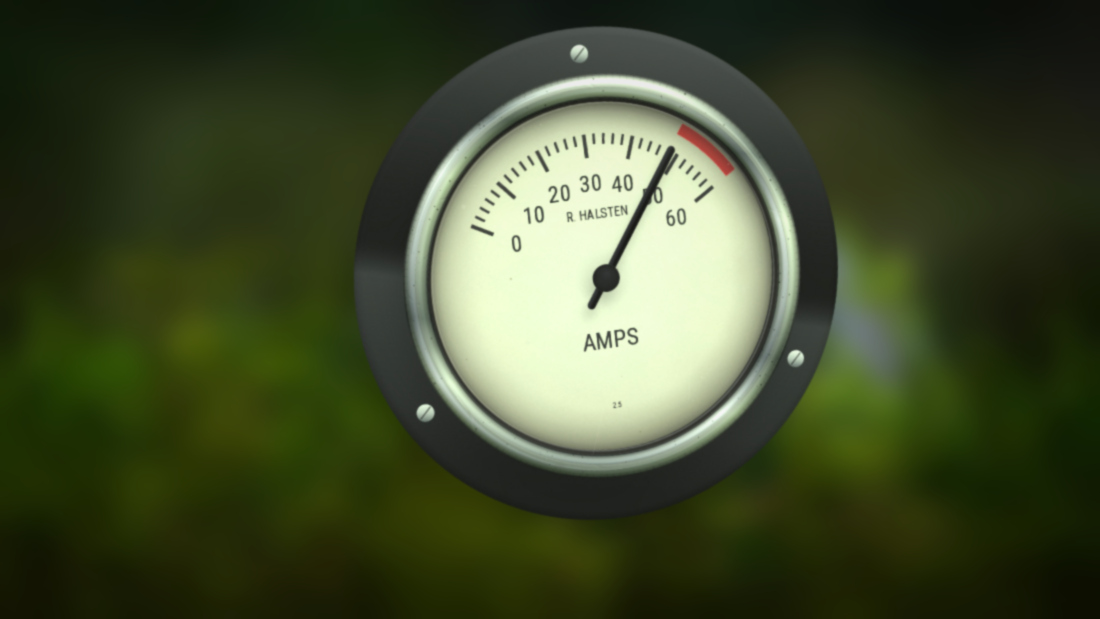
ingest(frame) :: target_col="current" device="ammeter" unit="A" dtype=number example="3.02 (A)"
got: 48 (A)
